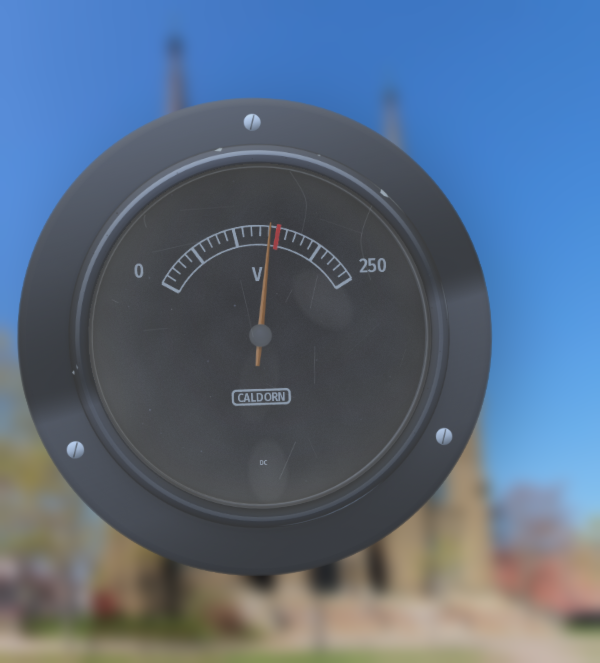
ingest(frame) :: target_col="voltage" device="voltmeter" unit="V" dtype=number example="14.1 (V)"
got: 140 (V)
